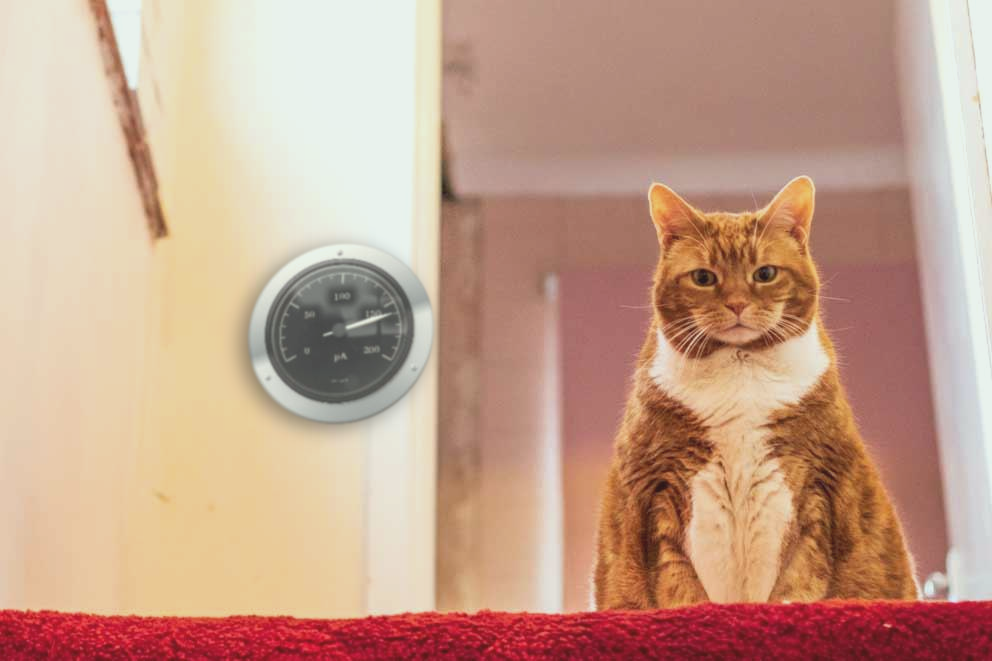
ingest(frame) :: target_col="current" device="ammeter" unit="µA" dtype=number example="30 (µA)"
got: 160 (µA)
